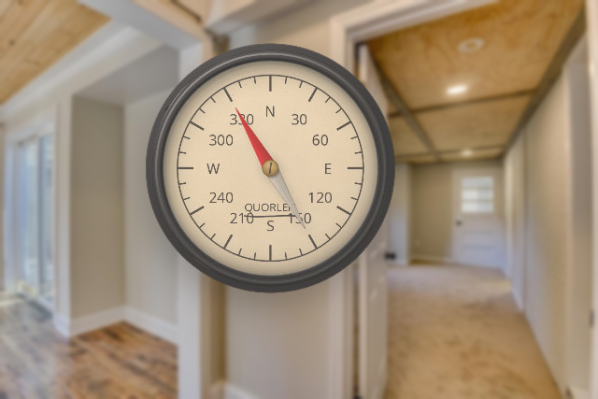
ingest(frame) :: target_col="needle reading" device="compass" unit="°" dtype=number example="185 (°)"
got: 330 (°)
